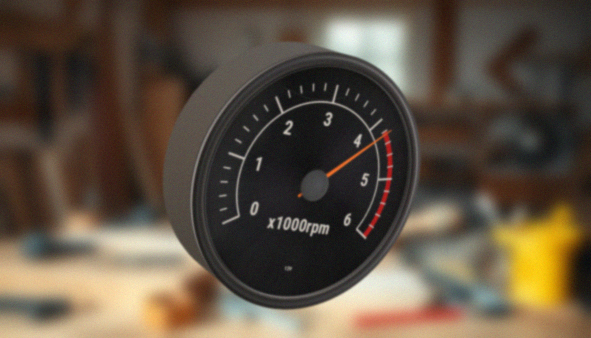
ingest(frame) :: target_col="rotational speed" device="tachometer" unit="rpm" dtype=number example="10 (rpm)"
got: 4200 (rpm)
